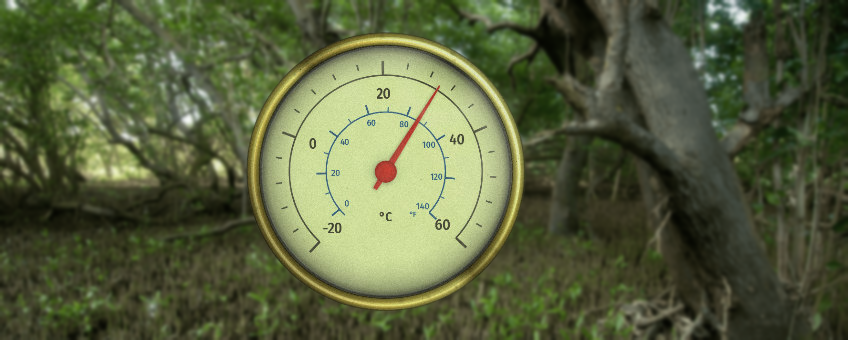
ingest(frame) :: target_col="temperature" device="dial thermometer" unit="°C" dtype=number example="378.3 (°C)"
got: 30 (°C)
